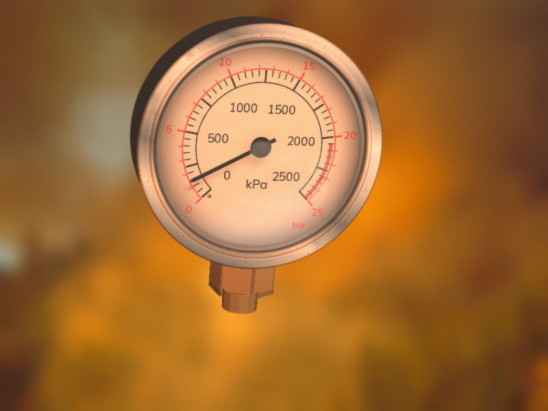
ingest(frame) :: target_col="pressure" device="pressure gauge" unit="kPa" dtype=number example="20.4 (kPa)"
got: 150 (kPa)
